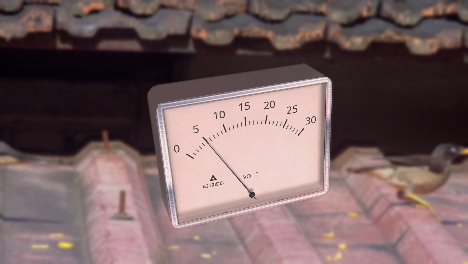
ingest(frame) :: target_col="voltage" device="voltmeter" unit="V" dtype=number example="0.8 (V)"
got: 5 (V)
